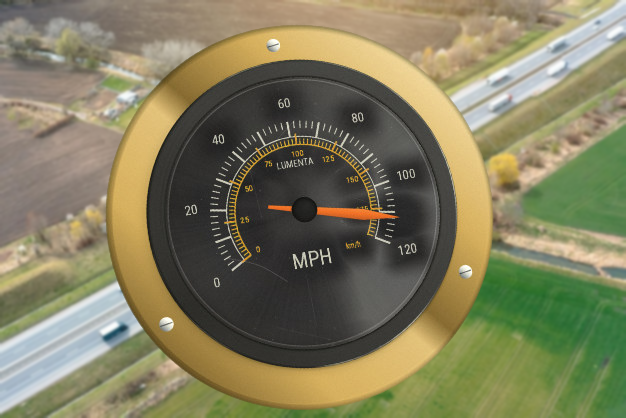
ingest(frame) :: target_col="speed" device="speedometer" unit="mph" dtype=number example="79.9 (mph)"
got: 112 (mph)
